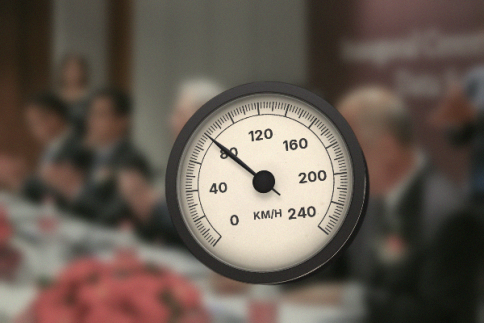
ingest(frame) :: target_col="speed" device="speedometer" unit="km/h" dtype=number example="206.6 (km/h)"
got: 80 (km/h)
